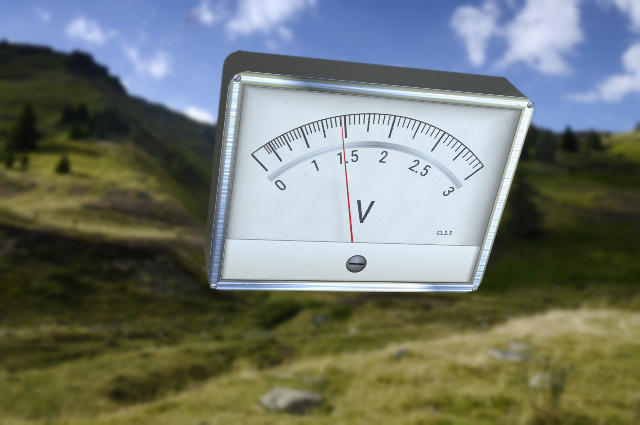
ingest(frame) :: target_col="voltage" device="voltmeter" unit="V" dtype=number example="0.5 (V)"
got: 1.45 (V)
